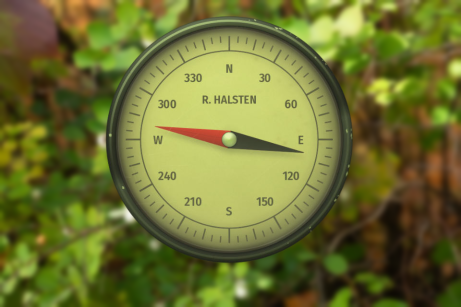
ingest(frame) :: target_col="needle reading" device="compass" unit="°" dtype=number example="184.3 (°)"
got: 280 (°)
